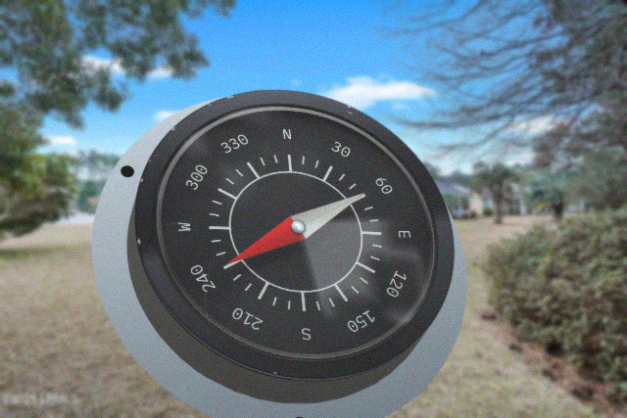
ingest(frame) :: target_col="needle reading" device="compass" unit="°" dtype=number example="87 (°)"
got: 240 (°)
